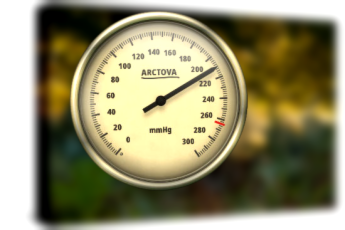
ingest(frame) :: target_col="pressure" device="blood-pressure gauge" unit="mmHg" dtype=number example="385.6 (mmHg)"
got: 210 (mmHg)
